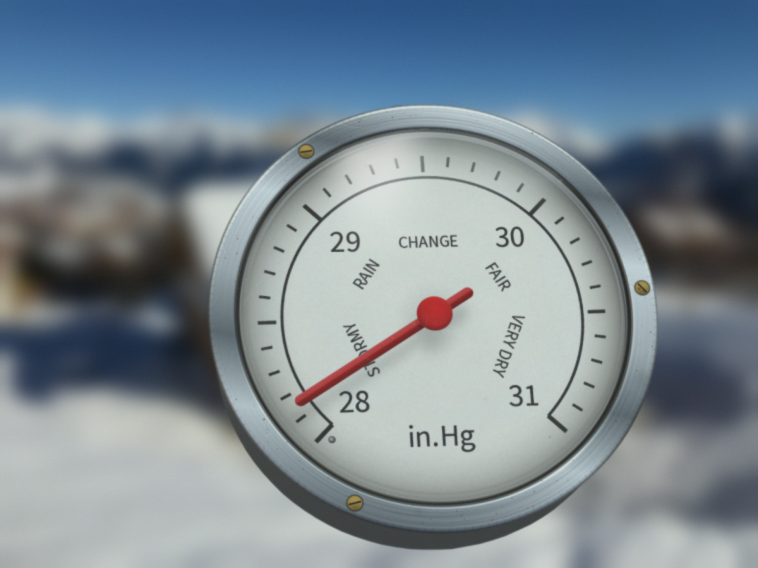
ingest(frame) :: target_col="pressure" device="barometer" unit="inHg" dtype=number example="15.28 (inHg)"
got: 28.15 (inHg)
